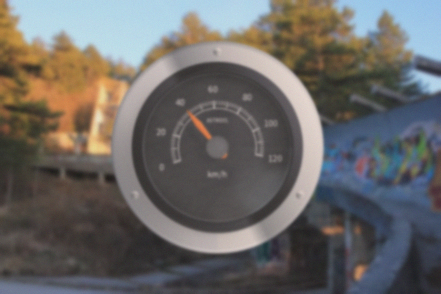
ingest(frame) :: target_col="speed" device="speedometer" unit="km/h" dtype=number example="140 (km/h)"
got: 40 (km/h)
